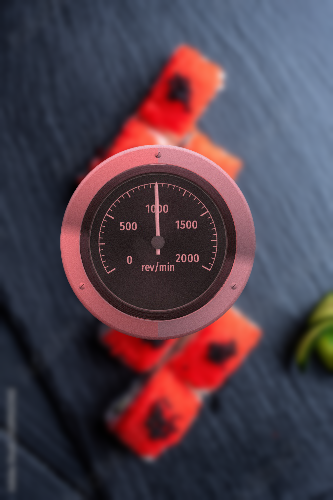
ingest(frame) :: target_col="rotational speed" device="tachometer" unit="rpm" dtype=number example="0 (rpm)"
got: 1000 (rpm)
